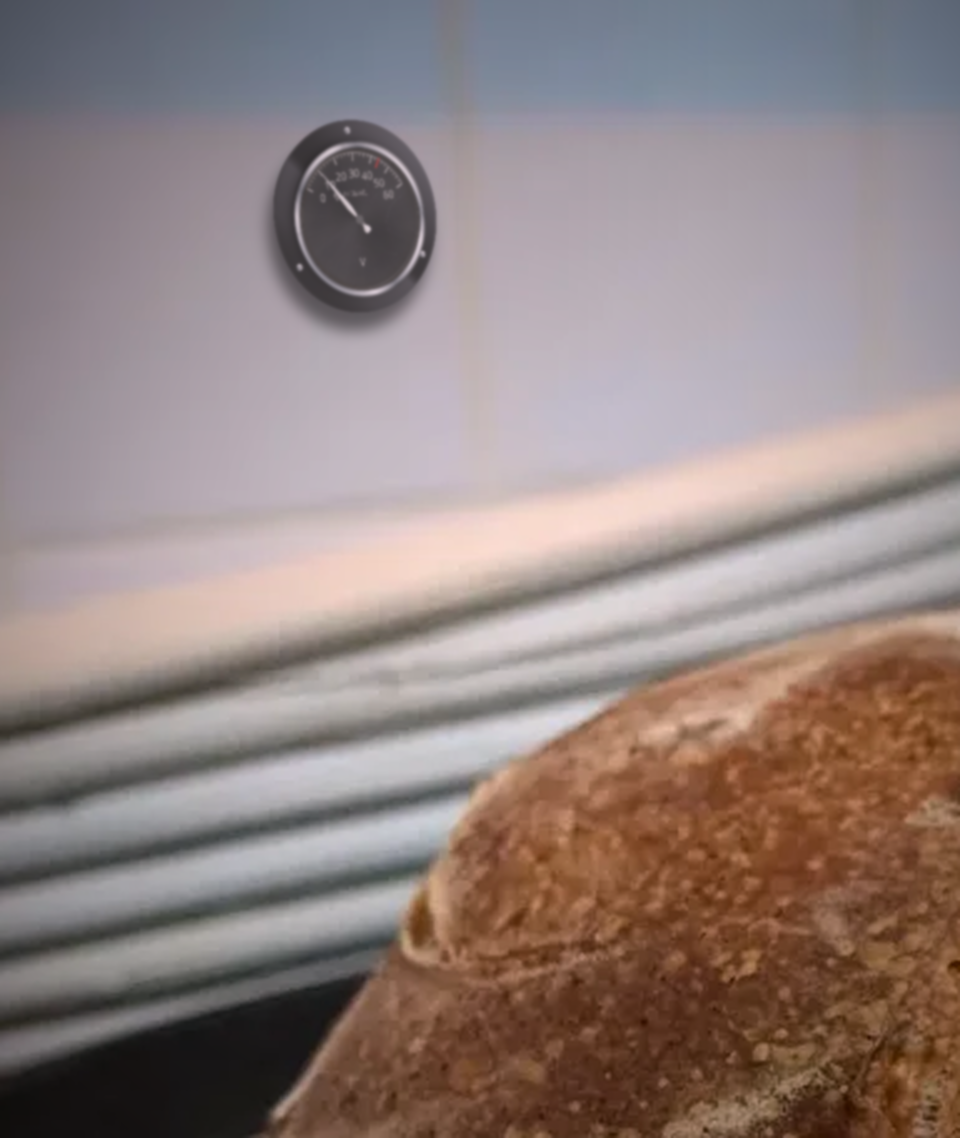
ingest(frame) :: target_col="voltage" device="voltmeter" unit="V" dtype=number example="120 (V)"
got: 10 (V)
